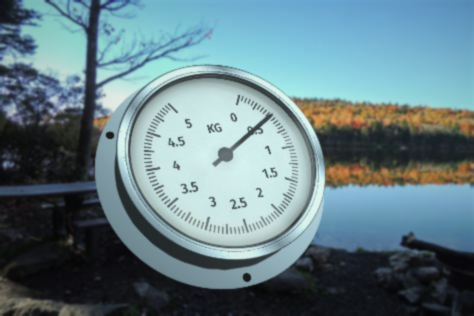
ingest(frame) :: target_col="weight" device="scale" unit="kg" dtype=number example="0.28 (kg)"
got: 0.5 (kg)
